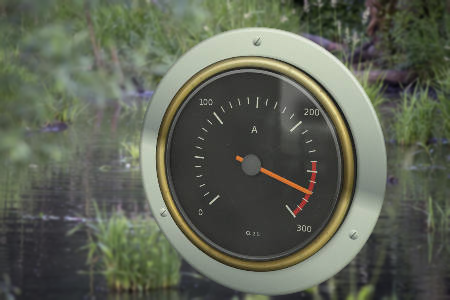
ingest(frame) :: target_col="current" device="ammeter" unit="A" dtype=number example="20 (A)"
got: 270 (A)
